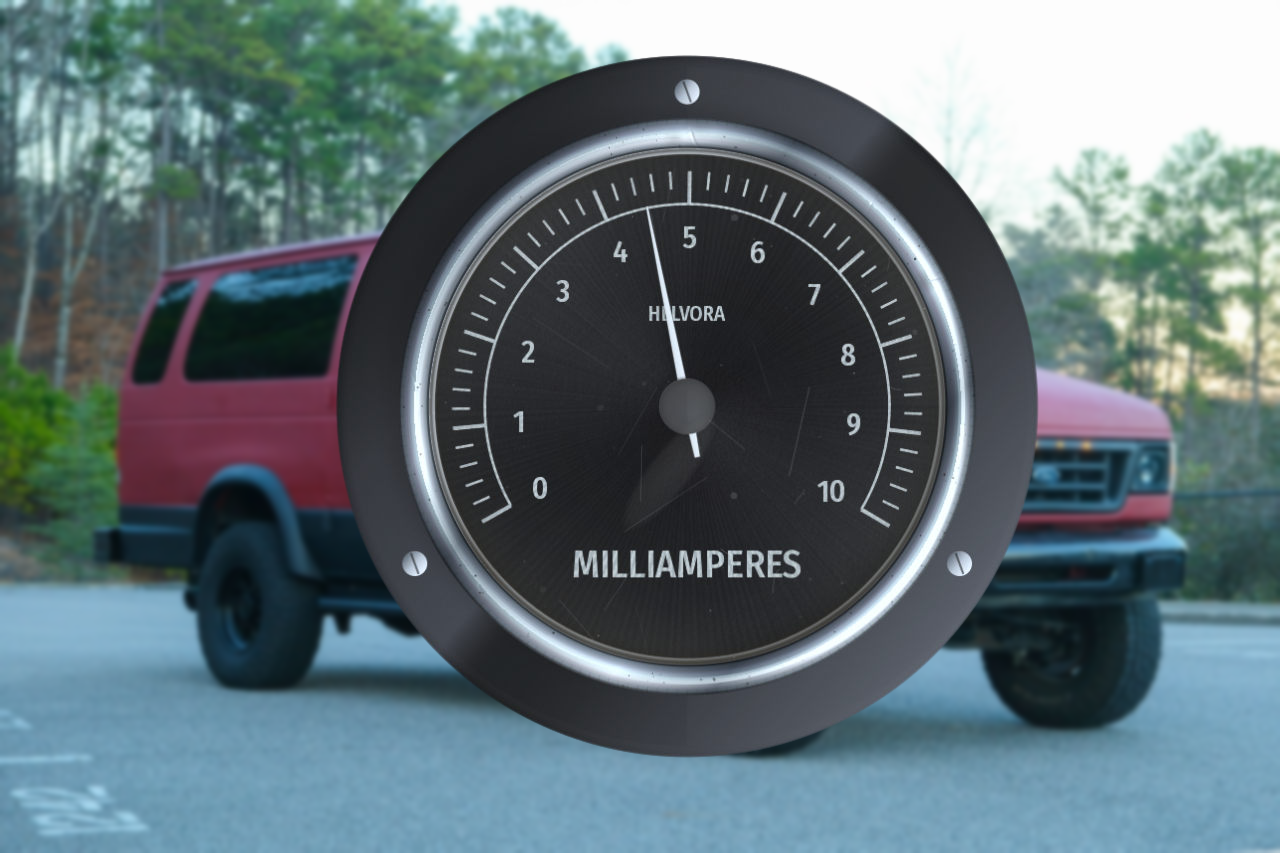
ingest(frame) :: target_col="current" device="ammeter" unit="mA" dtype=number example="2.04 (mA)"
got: 4.5 (mA)
